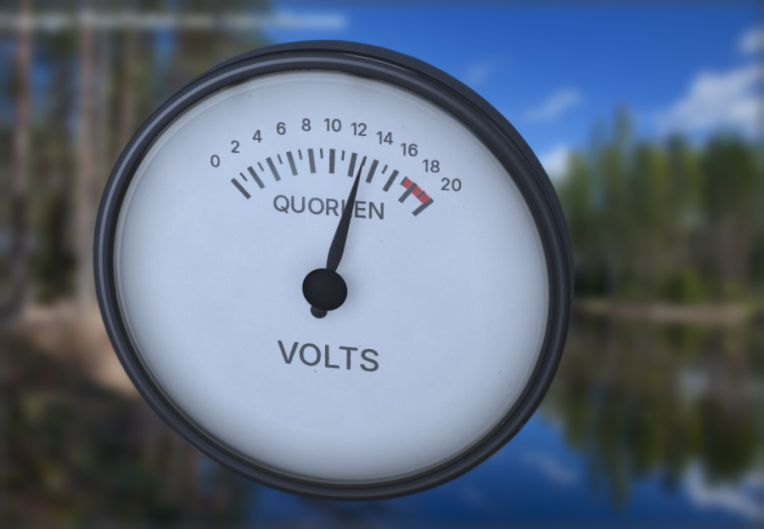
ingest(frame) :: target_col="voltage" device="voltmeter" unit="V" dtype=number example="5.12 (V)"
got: 13 (V)
